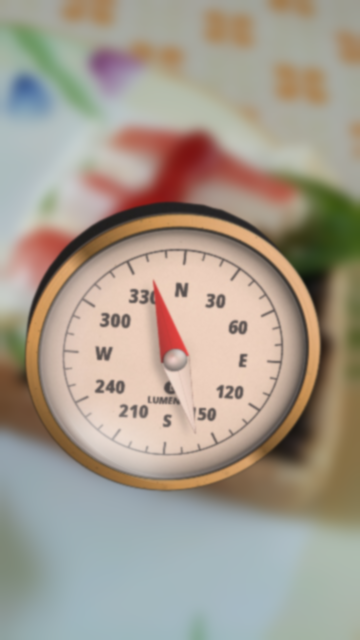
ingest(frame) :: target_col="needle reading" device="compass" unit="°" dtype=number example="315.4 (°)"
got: 340 (°)
